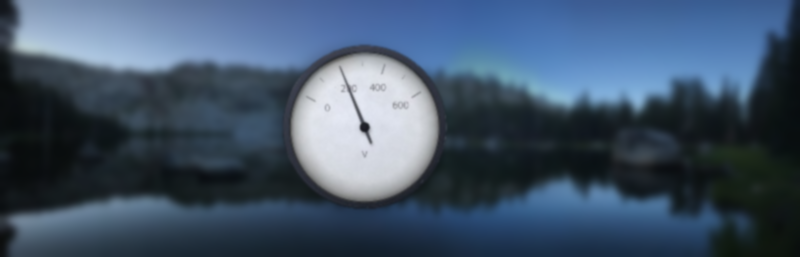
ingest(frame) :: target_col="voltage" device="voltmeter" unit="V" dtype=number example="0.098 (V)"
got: 200 (V)
